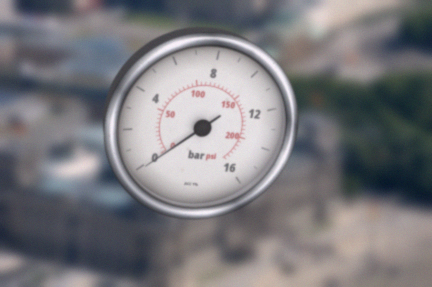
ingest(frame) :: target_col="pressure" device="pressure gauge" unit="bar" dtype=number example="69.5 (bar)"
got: 0 (bar)
